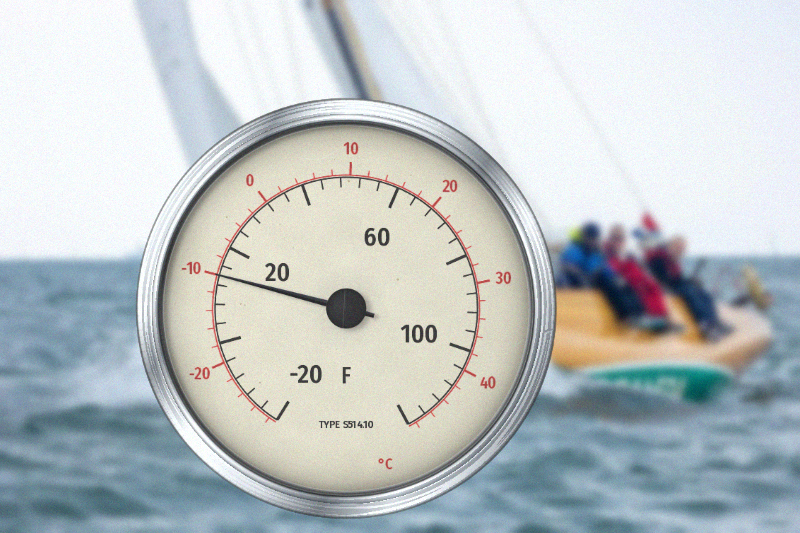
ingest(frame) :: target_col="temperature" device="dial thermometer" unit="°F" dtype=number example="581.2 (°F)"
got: 14 (°F)
